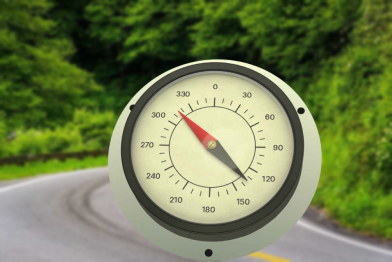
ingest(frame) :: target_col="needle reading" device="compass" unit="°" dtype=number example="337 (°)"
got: 315 (°)
